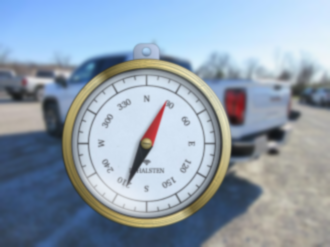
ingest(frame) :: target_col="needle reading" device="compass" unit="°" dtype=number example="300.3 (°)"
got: 25 (°)
